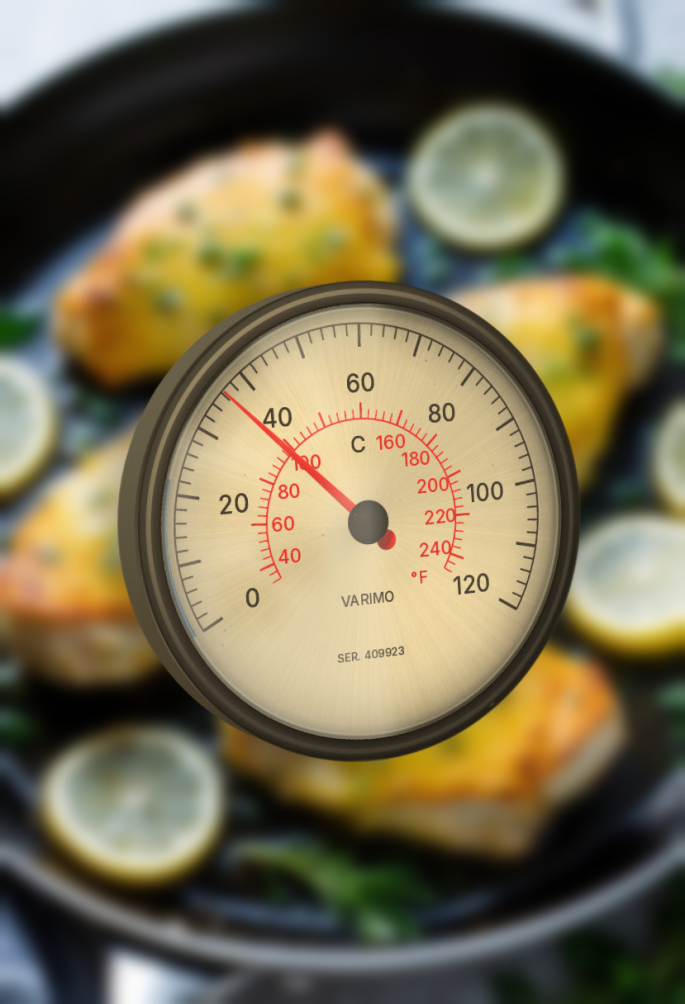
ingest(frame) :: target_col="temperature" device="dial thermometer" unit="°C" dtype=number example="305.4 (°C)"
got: 36 (°C)
